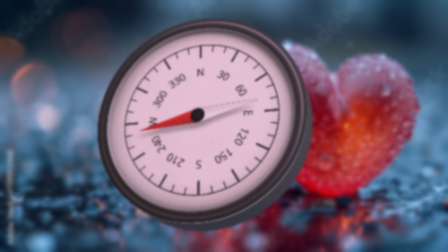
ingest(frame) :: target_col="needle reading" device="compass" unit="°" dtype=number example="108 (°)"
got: 260 (°)
